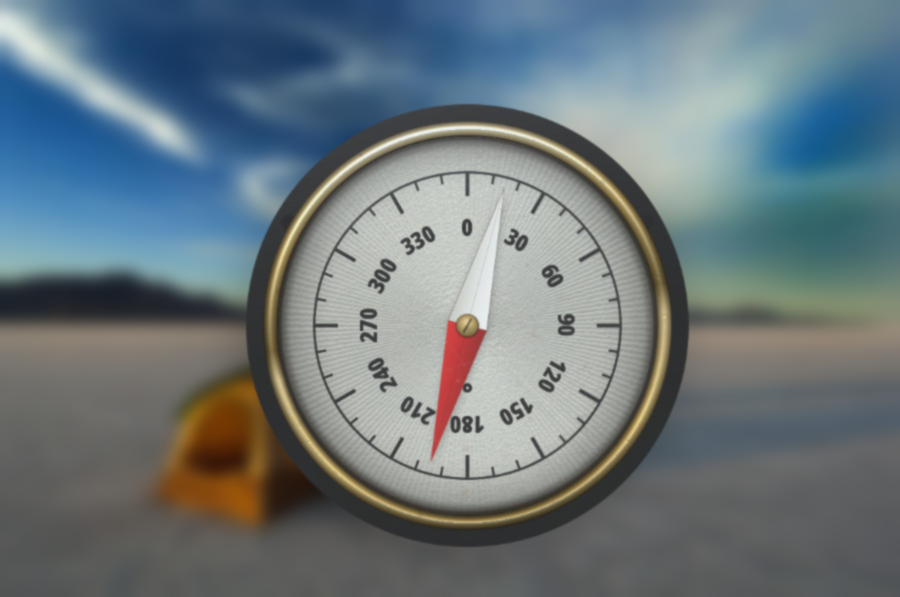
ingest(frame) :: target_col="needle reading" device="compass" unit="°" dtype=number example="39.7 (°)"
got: 195 (°)
